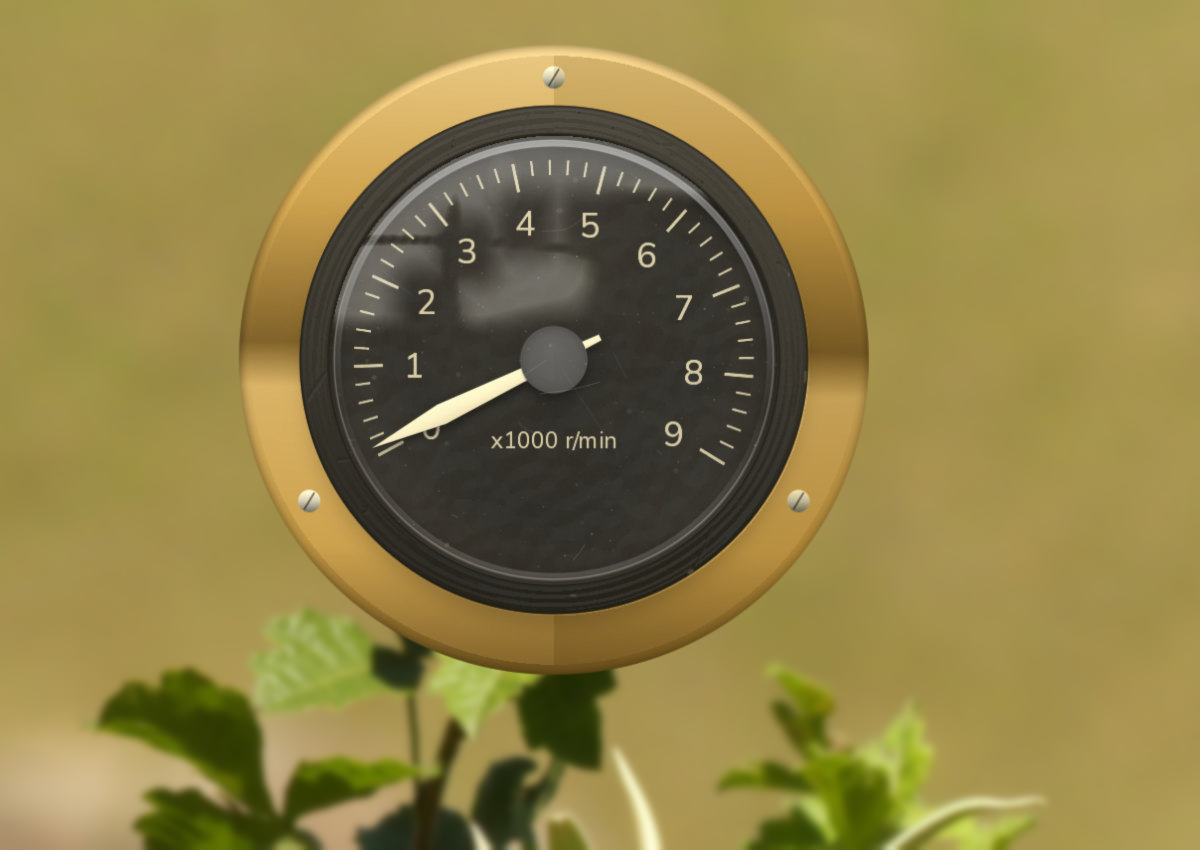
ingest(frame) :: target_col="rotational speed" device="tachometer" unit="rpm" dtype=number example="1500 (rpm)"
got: 100 (rpm)
